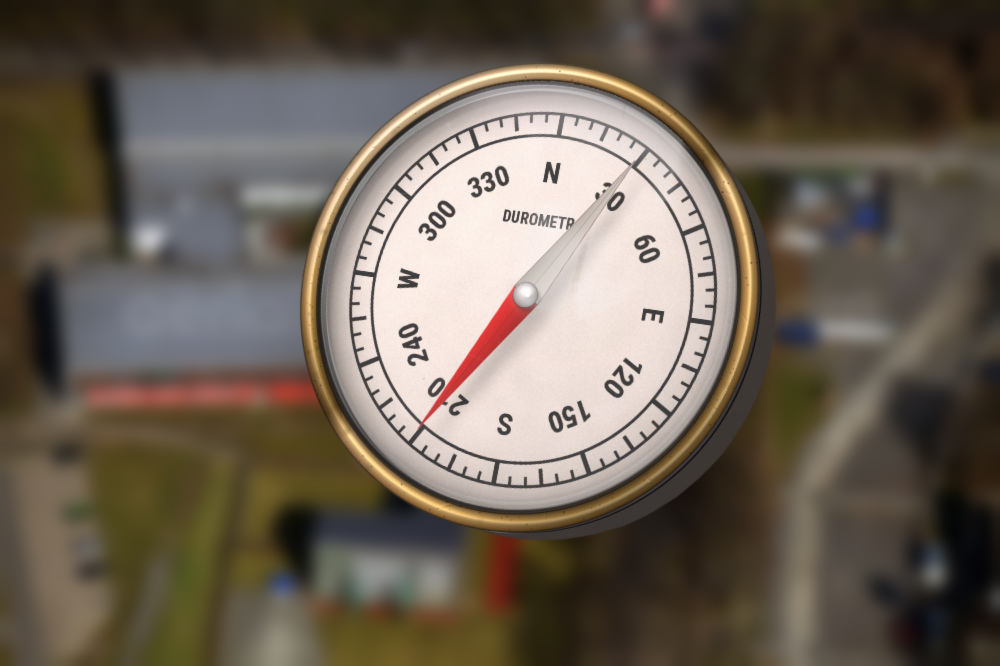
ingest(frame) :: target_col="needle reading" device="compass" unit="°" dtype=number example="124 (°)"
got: 210 (°)
